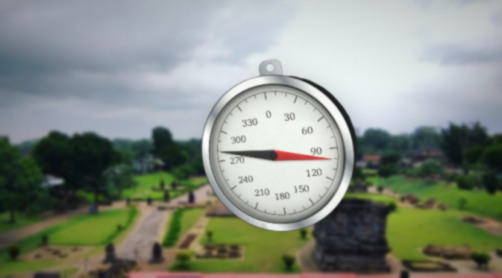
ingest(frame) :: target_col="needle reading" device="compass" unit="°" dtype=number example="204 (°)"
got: 100 (°)
